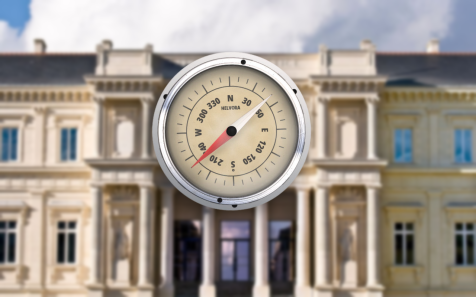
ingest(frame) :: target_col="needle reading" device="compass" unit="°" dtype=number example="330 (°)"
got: 230 (°)
